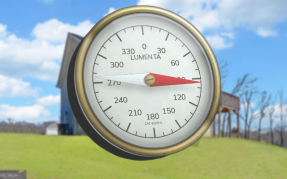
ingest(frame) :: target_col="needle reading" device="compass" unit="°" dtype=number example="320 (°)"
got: 95 (°)
